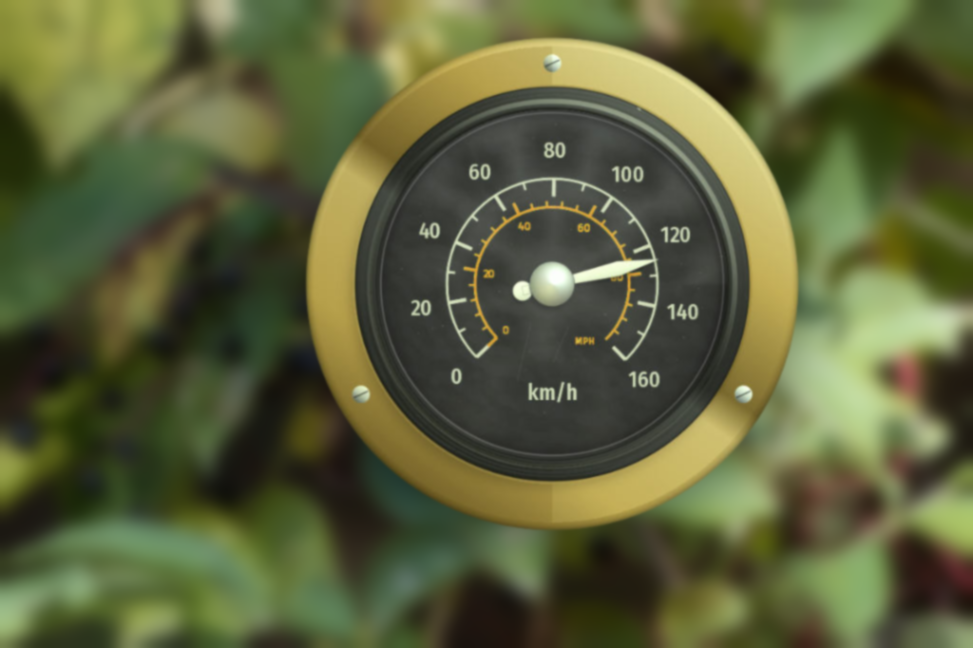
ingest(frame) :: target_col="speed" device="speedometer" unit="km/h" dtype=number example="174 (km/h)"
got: 125 (km/h)
